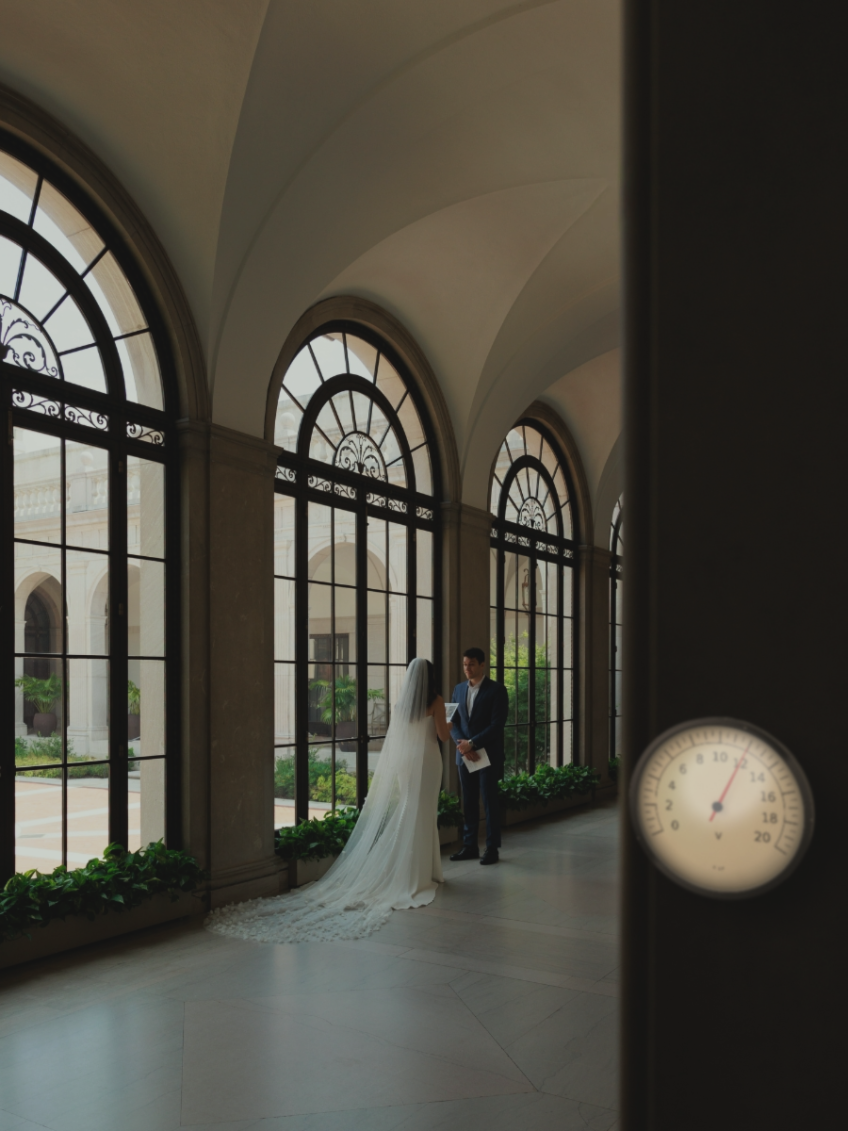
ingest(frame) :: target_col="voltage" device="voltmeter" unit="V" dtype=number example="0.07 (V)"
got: 12 (V)
